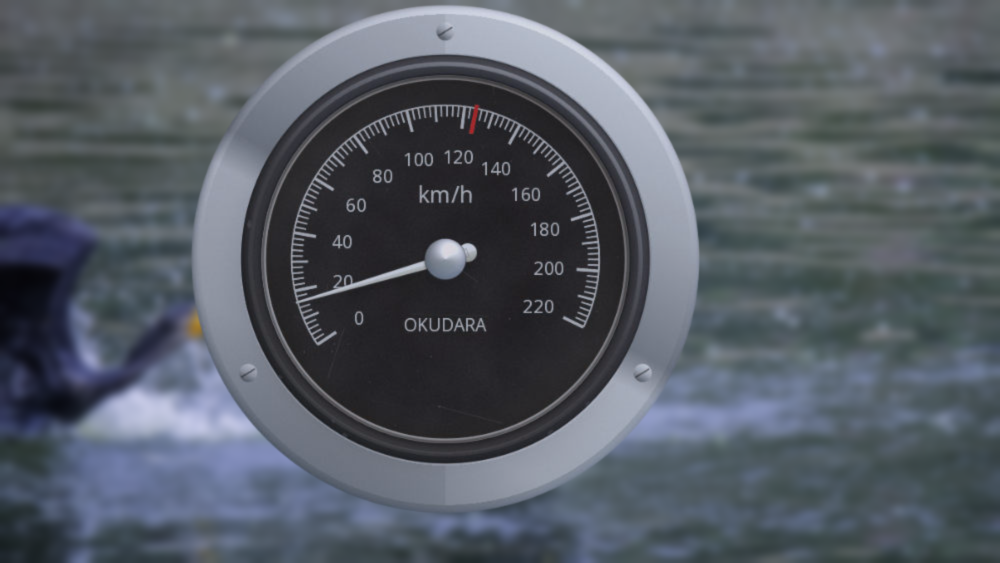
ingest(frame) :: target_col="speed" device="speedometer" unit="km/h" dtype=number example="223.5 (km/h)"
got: 16 (km/h)
